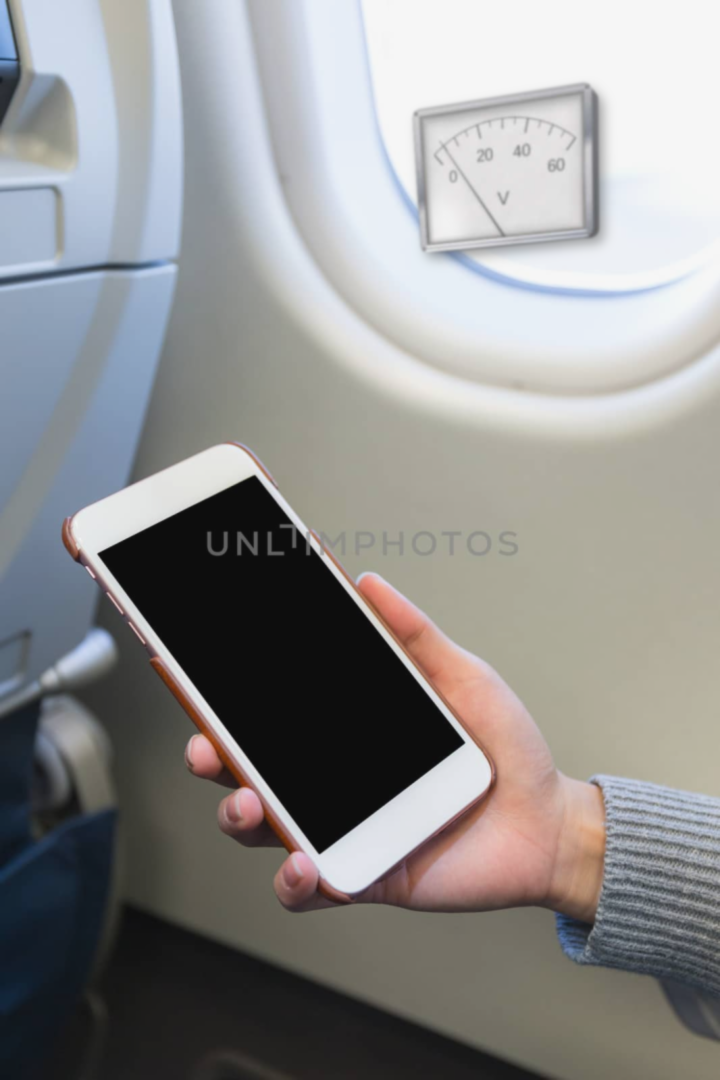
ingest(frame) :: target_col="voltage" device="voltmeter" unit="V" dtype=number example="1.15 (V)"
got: 5 (V)
